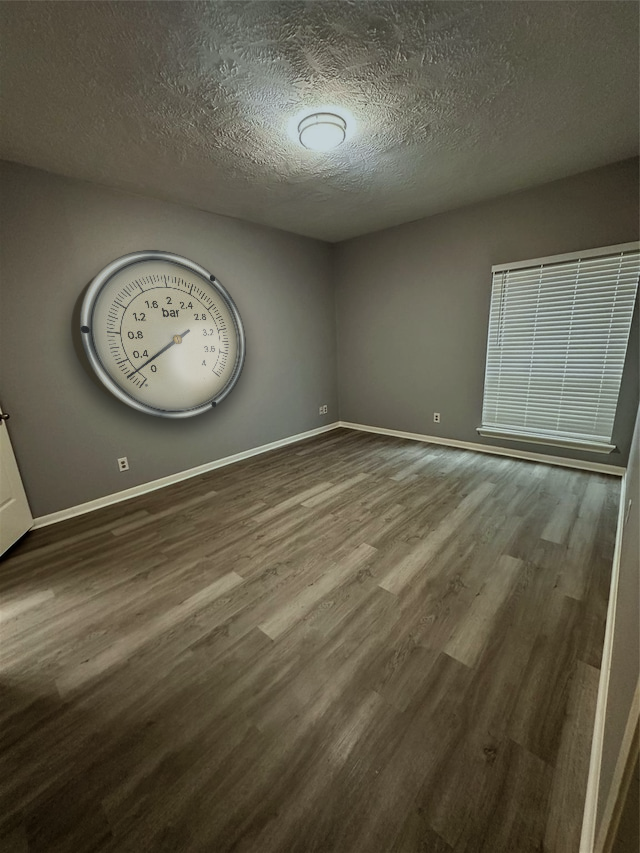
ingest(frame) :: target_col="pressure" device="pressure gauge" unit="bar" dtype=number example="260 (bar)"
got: 0.2 (bar)
